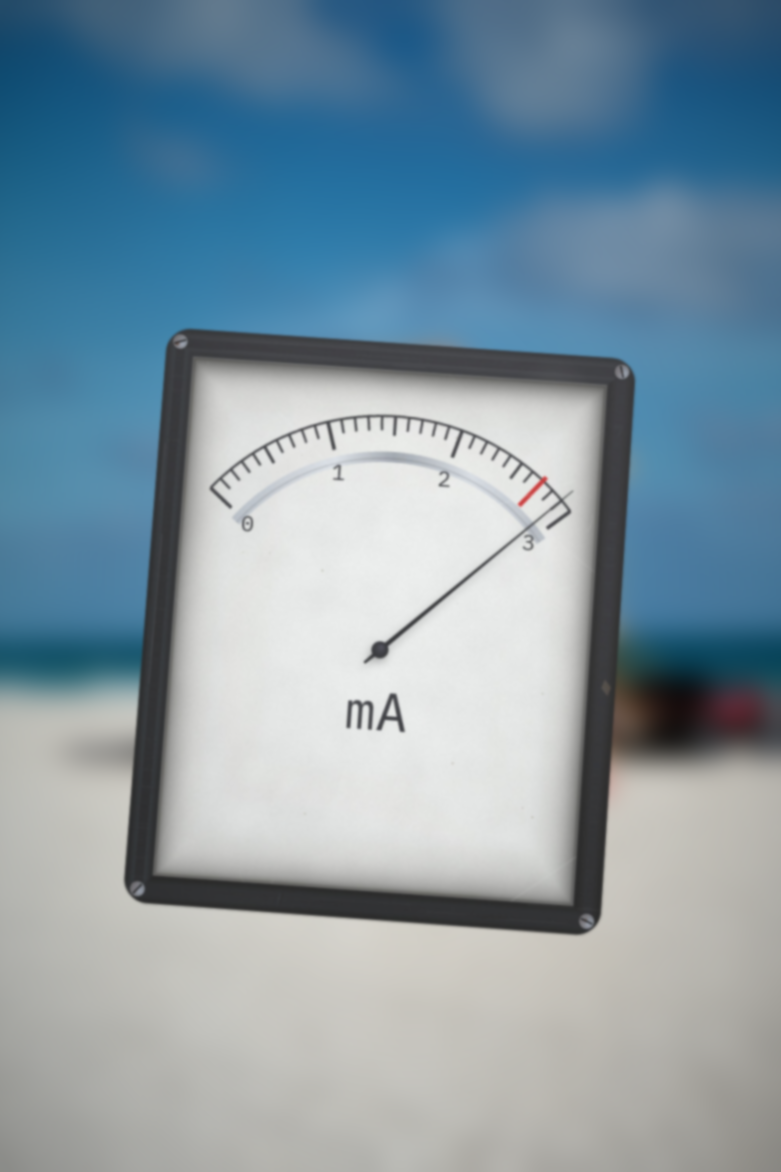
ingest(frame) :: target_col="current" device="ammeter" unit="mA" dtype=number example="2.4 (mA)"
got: 2.9 (mA)
